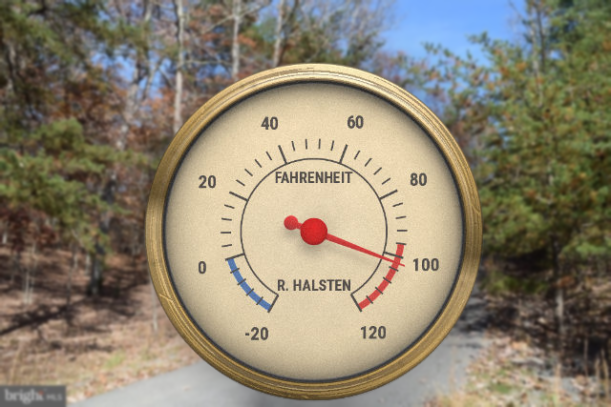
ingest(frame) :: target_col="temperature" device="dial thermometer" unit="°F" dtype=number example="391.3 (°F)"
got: 102 (°F)
